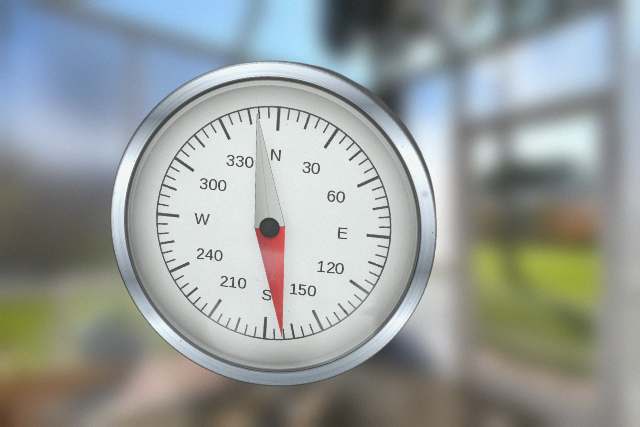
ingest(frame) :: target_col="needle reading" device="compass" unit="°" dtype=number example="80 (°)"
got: 170 (°)
